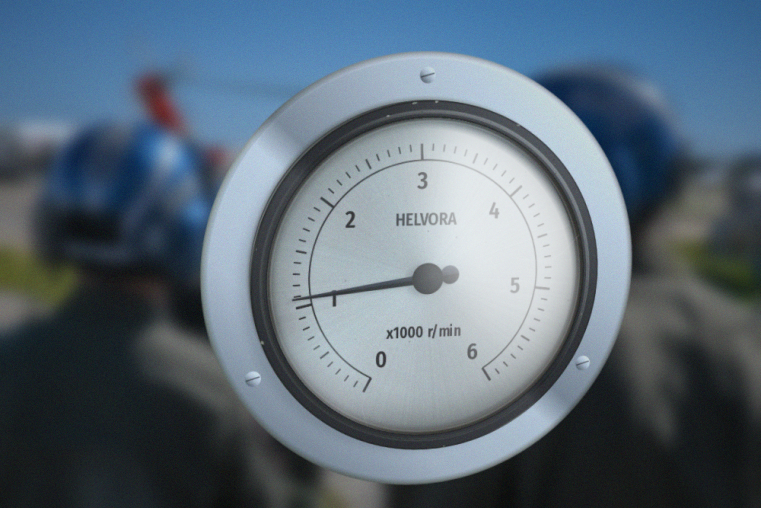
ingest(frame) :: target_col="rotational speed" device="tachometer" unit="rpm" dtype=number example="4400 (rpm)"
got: 1100 (rpm)
